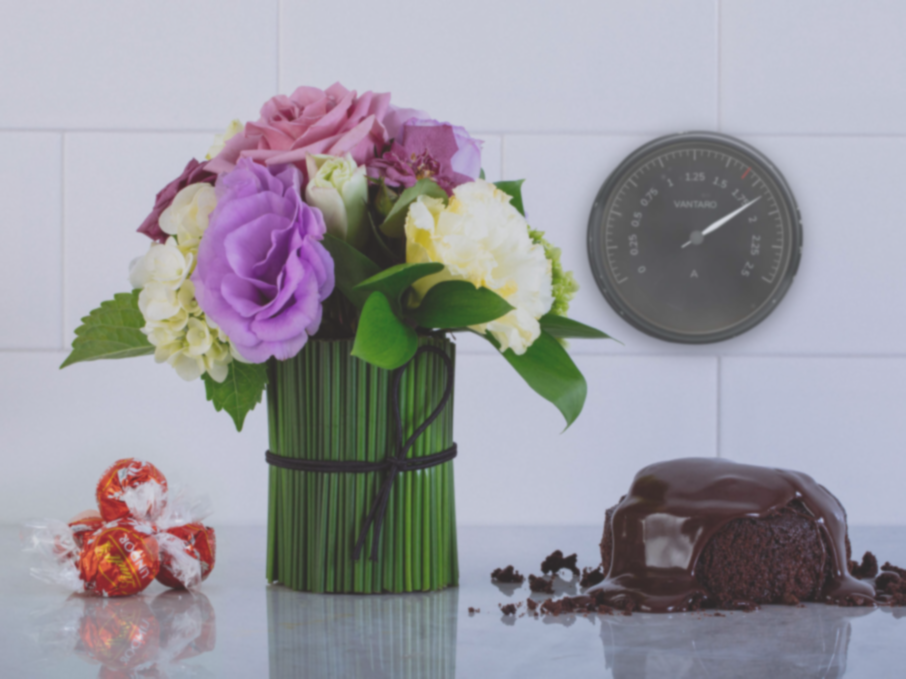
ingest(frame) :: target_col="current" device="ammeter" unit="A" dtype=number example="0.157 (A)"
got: 1.85 (A)
